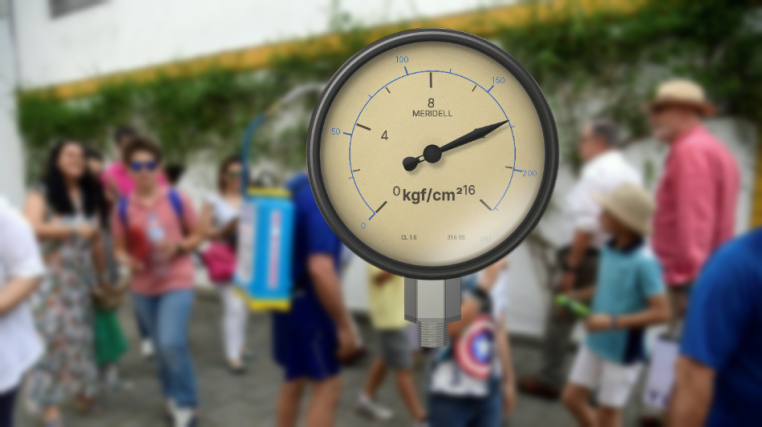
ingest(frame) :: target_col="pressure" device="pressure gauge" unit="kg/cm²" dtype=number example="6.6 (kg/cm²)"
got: 12 (kg/cm²)
